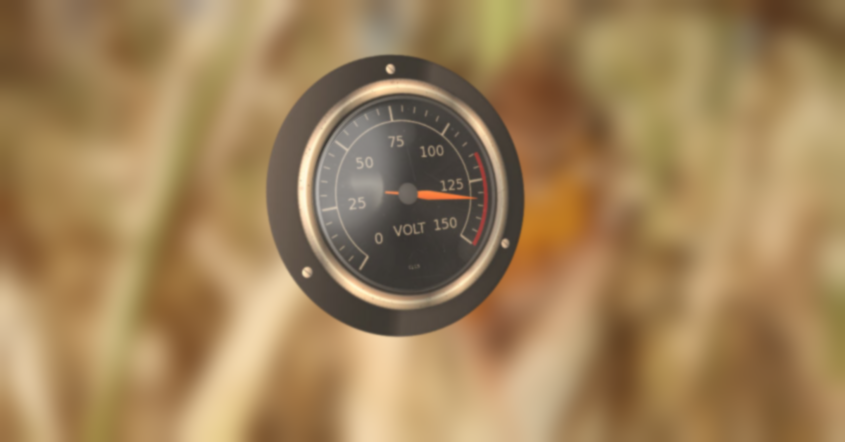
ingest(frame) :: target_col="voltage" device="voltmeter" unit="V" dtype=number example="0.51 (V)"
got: 132.5 (V)
